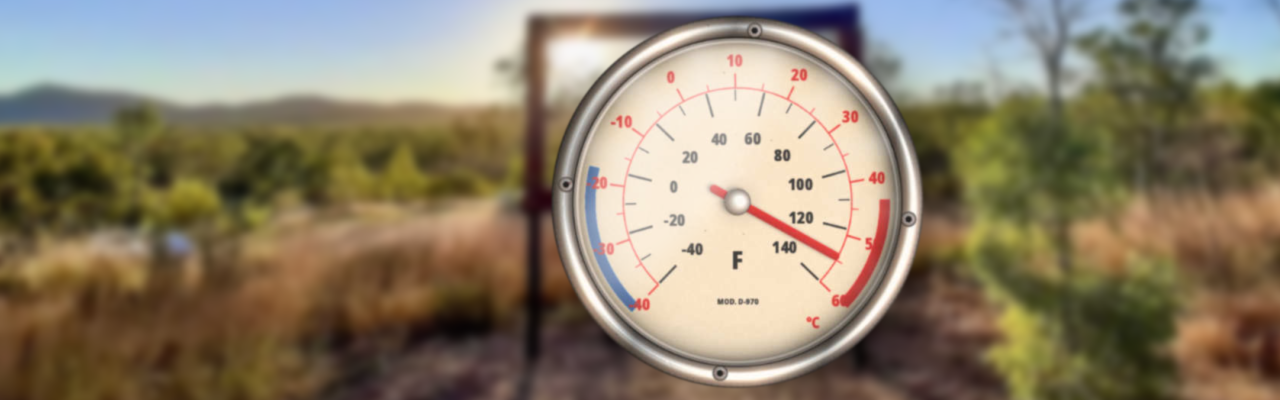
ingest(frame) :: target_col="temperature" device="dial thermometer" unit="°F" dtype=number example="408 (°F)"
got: 130 (°F)
